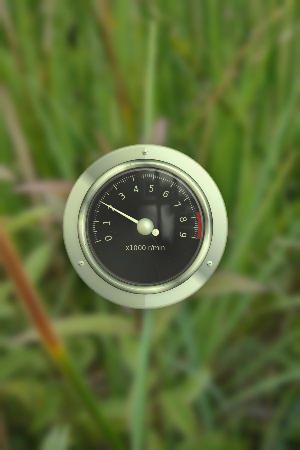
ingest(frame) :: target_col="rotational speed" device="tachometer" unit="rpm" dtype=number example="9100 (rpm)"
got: 2000 (rpm)
